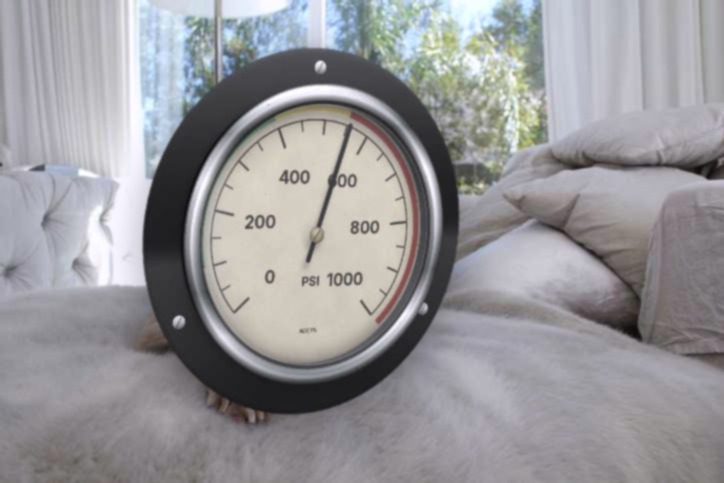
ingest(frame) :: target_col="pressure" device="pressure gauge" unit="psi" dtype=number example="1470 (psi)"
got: 550 (psi)
